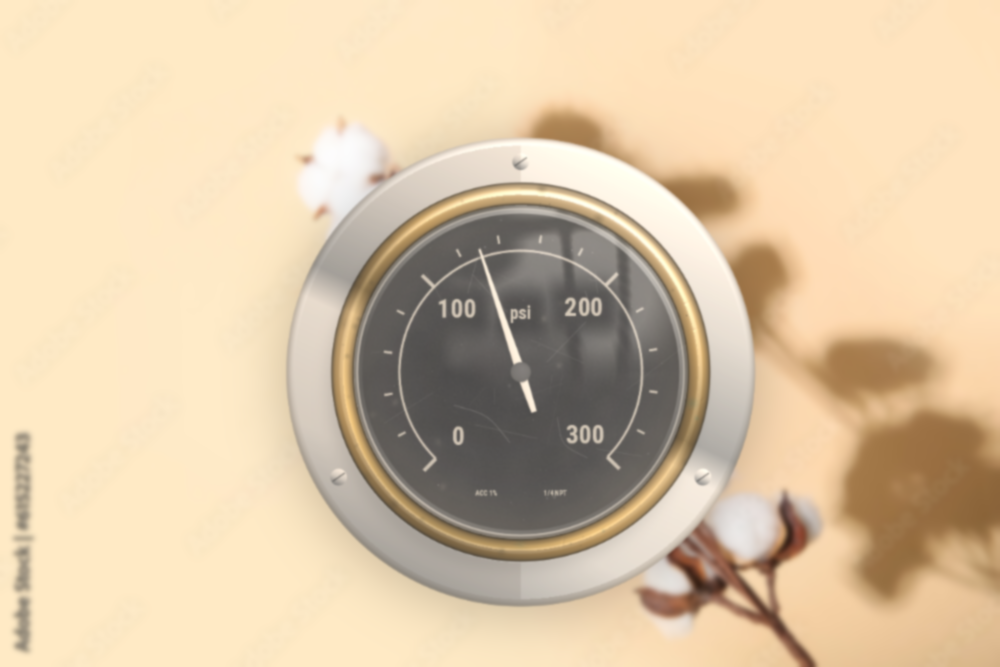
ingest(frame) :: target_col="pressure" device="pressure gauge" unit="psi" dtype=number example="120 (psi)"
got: 130 (psi)
